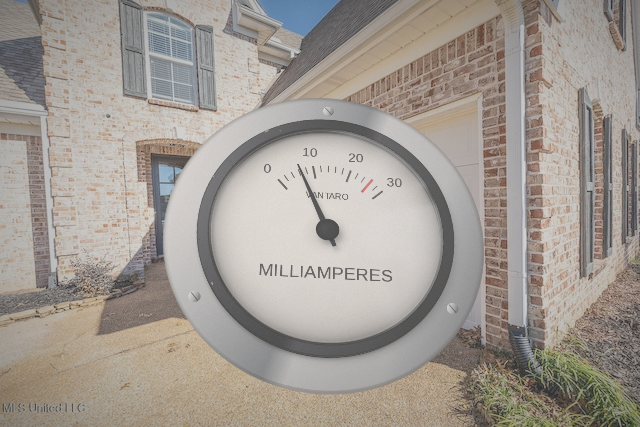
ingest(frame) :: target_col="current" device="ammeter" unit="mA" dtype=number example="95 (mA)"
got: 6 (mA)
